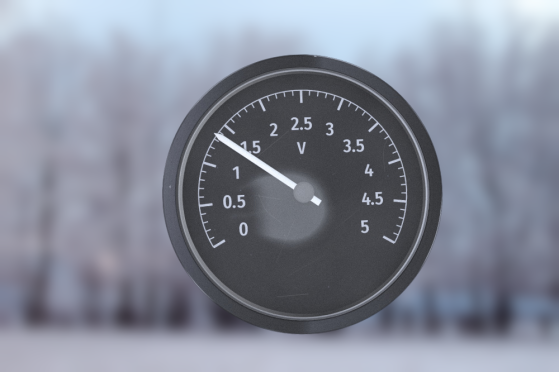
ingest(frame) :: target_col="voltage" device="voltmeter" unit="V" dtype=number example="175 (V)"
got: 1.35 (V)
